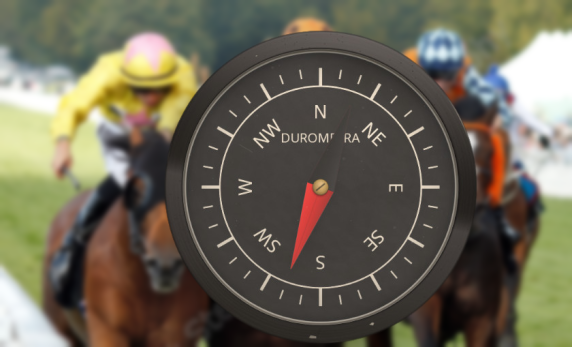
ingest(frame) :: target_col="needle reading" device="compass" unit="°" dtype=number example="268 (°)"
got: 200 (°)
